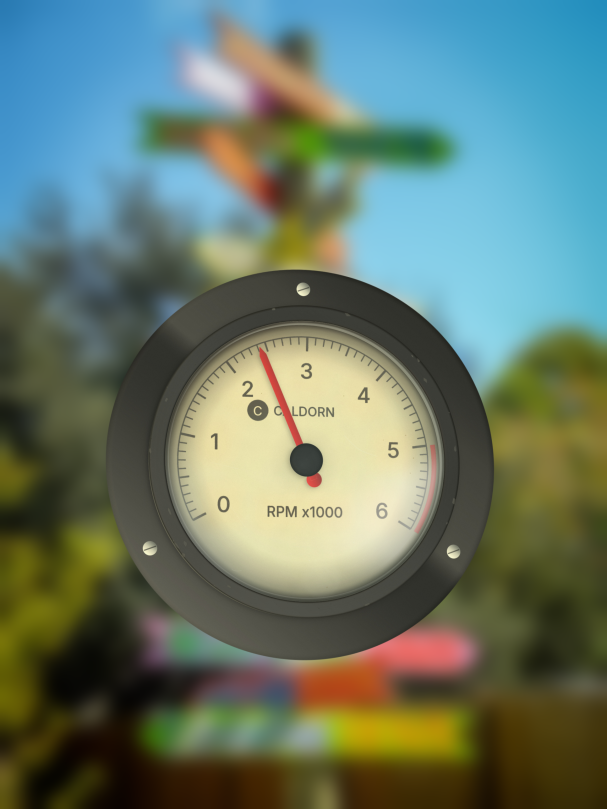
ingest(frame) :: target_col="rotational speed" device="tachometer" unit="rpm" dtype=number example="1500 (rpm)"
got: 2400 (rpm)
